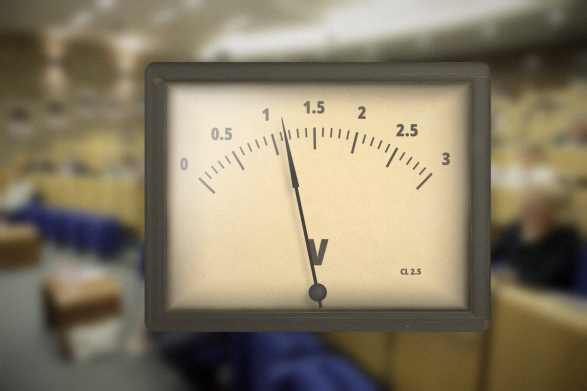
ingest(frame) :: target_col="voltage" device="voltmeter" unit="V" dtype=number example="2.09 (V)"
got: 1.15 (V)
